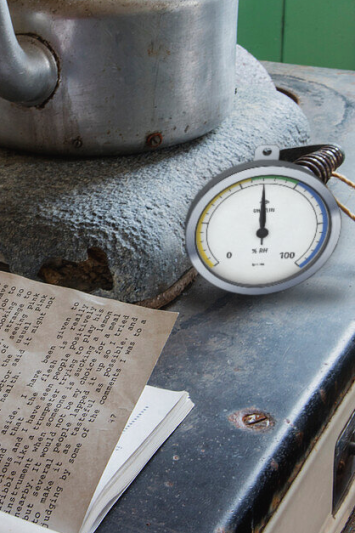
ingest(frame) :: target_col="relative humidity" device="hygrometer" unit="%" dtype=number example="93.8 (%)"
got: 48 (%)
